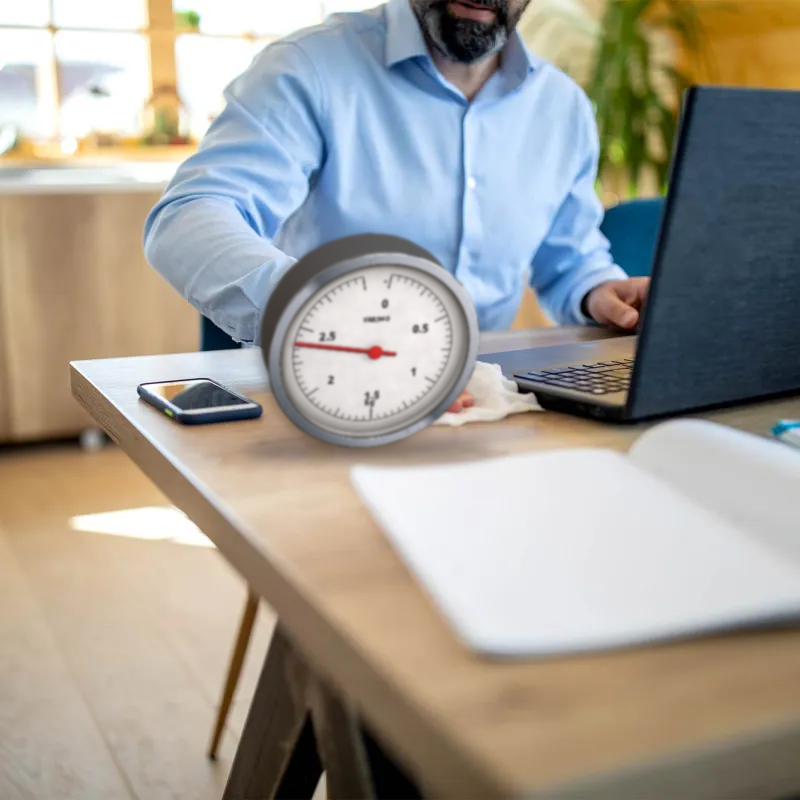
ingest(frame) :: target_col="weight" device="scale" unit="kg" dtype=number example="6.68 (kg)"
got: 2.4 (kg)
